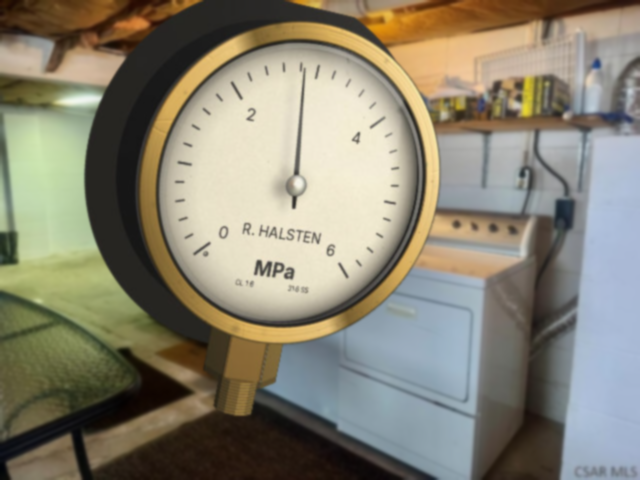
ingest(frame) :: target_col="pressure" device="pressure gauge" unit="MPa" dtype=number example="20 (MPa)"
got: 2.8 (MPa)
